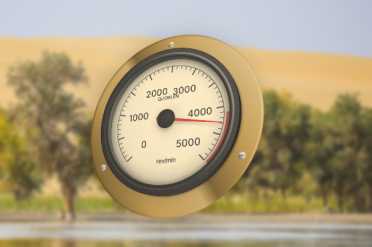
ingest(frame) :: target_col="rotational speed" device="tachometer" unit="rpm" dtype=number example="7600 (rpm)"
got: 4300 (rpm)
